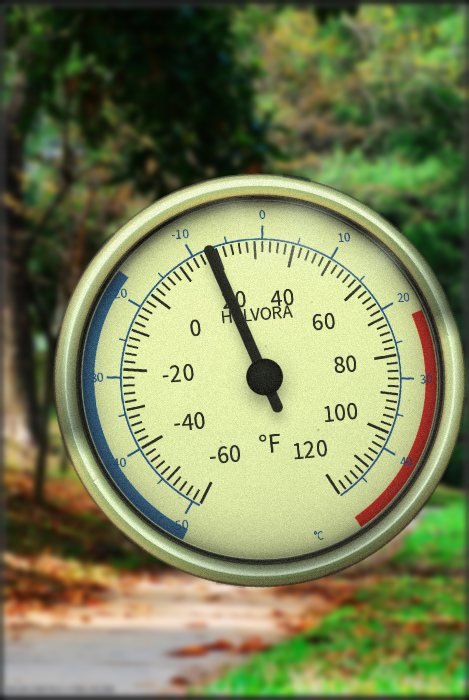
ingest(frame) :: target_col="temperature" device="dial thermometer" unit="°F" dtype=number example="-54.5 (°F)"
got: 18 (°F)
